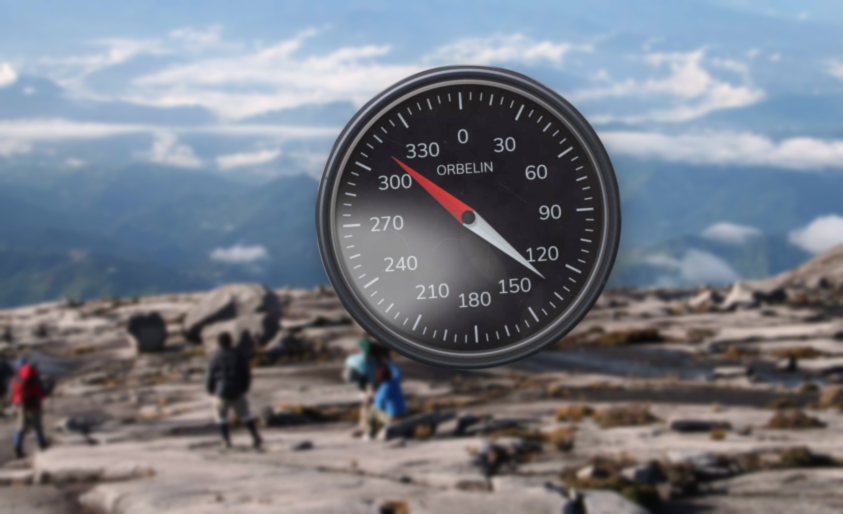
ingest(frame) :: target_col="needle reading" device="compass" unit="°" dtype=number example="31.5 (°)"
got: 312.5 (°)
